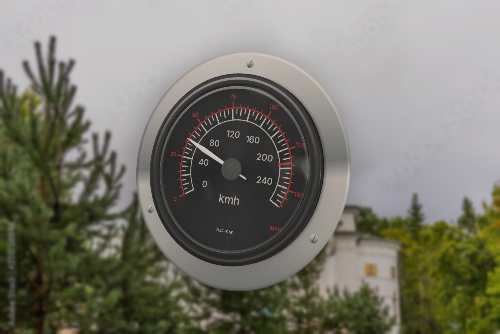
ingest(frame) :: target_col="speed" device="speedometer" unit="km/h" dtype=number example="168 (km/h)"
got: 60 (km/h)
